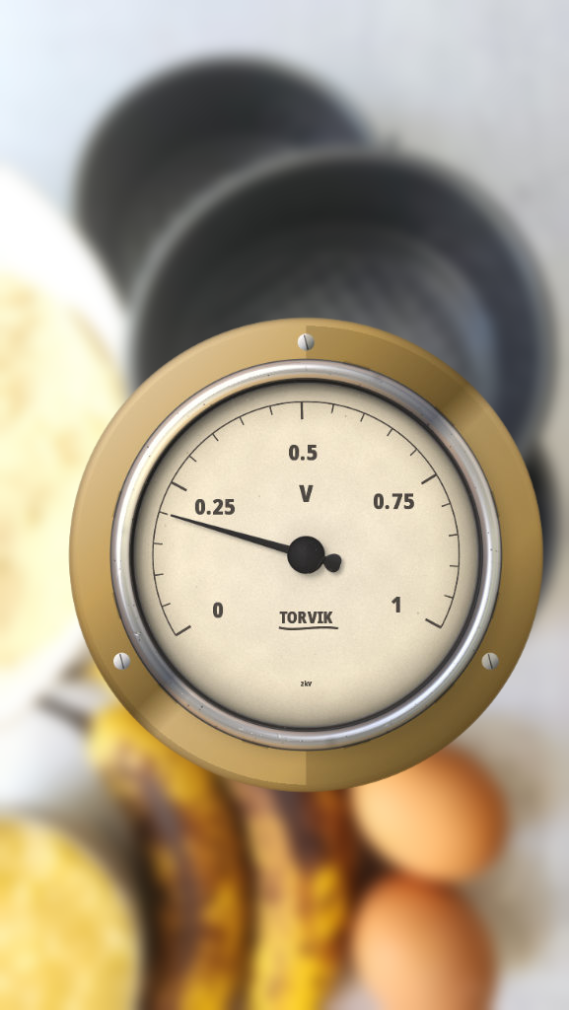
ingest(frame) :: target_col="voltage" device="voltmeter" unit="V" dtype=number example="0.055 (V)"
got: 0.2 (V)
